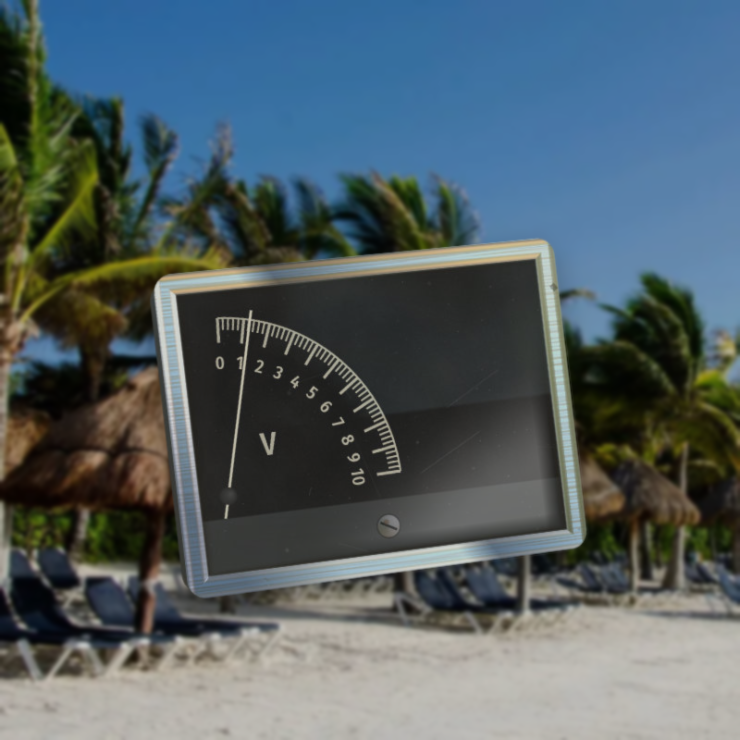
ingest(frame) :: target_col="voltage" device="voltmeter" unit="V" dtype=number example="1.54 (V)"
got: 1.2 (V)
